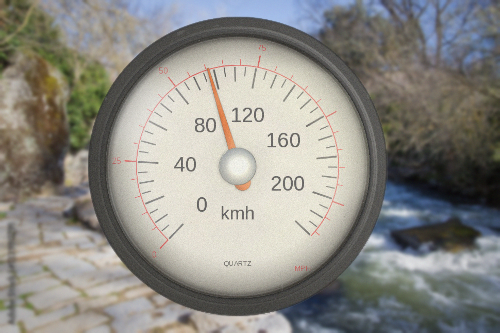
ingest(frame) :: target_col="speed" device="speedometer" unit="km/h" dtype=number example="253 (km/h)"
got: 97.5 (km/h)
